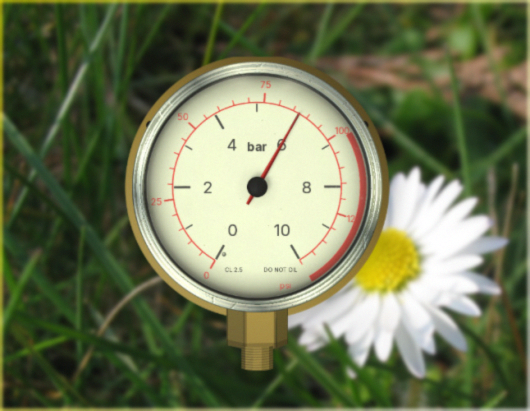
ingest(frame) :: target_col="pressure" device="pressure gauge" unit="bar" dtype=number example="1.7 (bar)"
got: 6 (bar)
